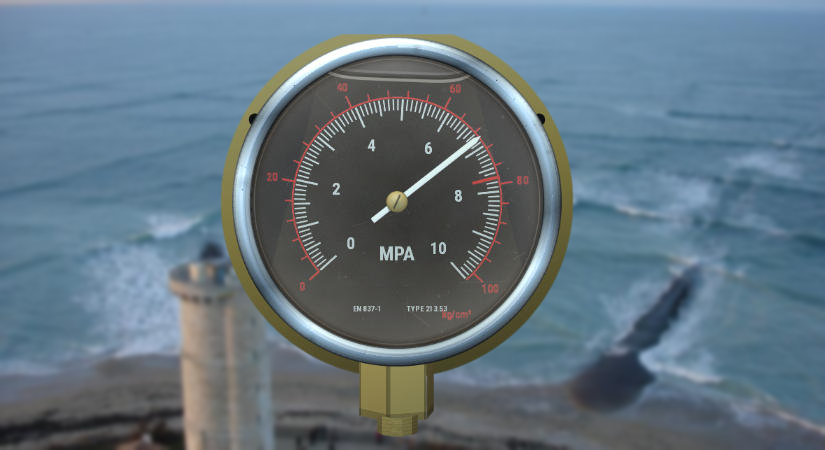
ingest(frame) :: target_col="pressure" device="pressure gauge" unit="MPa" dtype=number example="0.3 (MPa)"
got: 6.8 (MPa)
